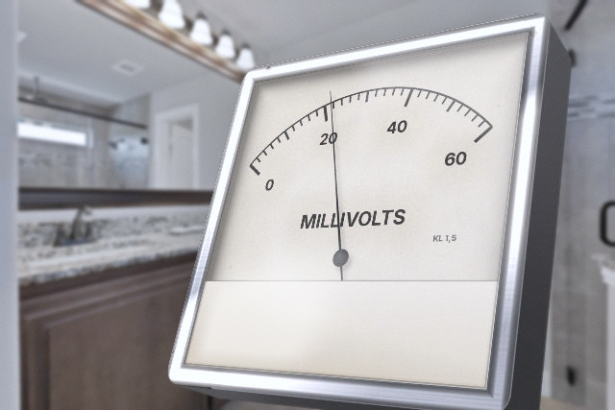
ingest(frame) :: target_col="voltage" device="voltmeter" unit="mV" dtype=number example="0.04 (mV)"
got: 22 (mV)
